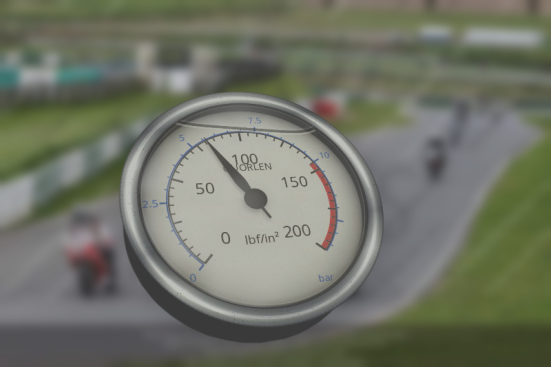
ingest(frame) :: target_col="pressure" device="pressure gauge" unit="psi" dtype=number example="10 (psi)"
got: 80 (psi)
